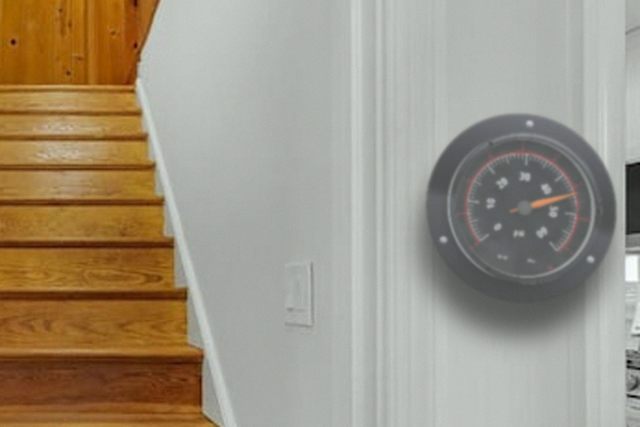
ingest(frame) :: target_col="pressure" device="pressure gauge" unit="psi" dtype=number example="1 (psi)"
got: 45 (psi)
